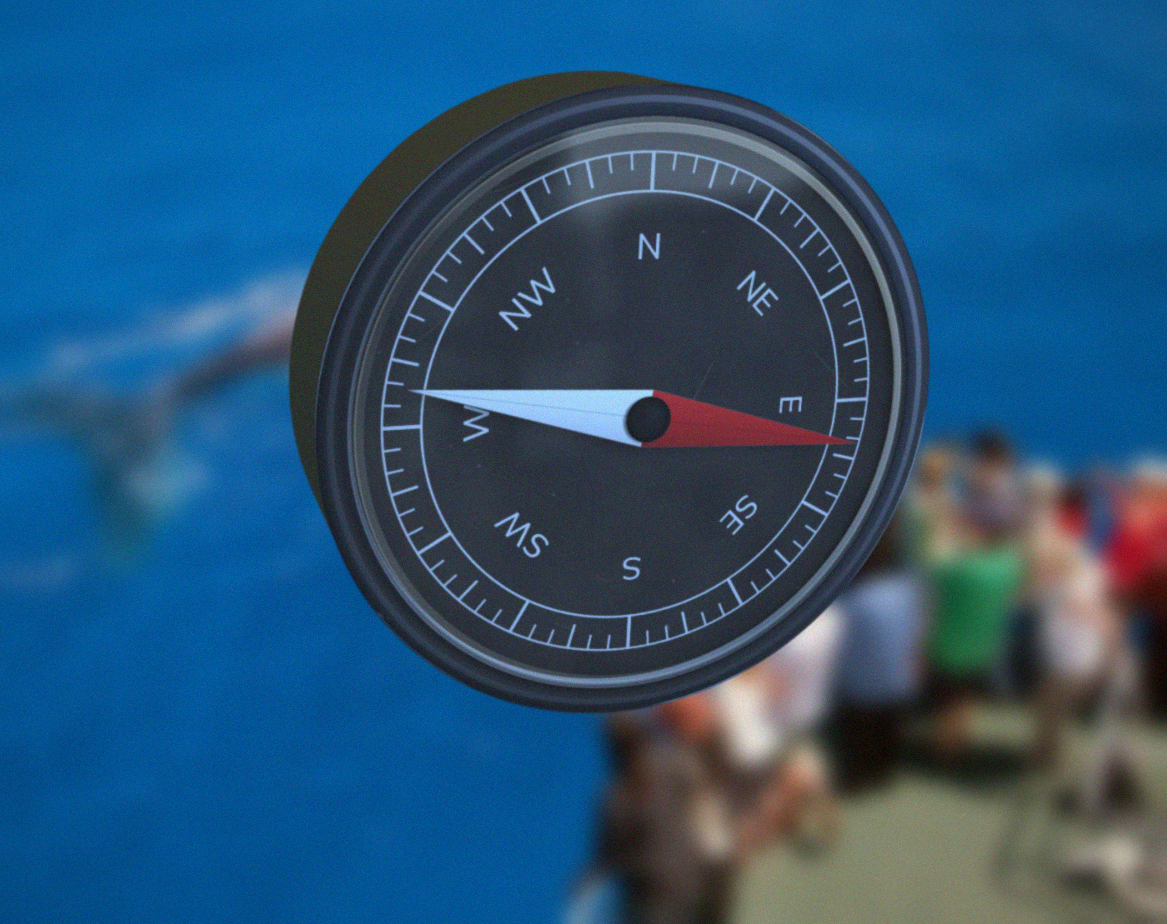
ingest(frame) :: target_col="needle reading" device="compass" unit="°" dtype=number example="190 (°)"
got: 100 (°)
